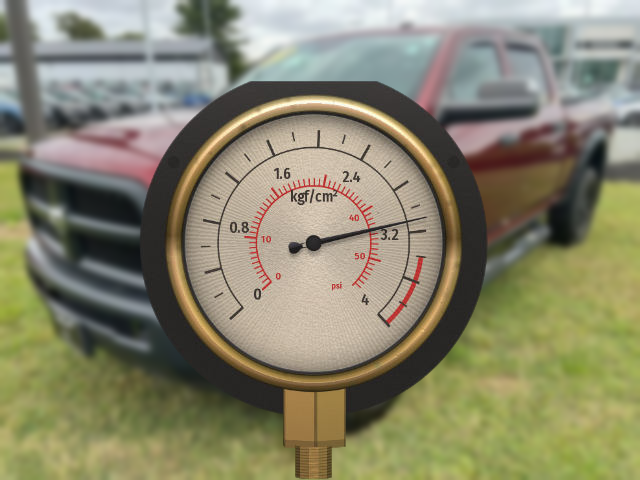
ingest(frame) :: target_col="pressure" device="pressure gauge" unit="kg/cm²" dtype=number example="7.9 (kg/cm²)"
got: 3.1 (kg/cm²)
